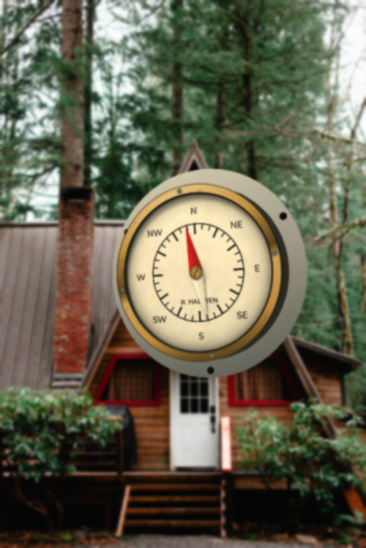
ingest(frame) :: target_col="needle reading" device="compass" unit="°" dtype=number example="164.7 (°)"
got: 350 (°)
